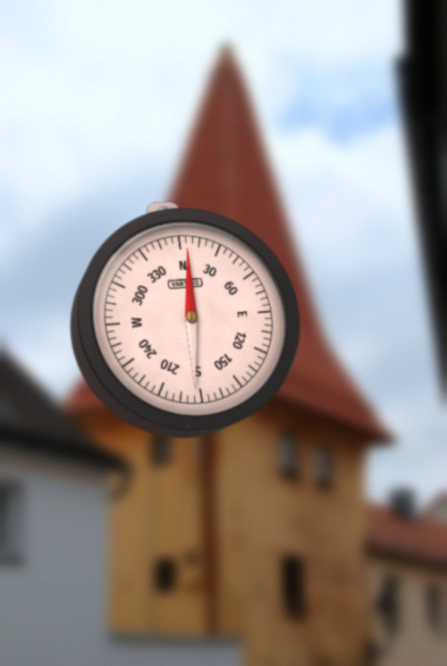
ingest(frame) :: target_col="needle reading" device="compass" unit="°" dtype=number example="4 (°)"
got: 5 (°)
